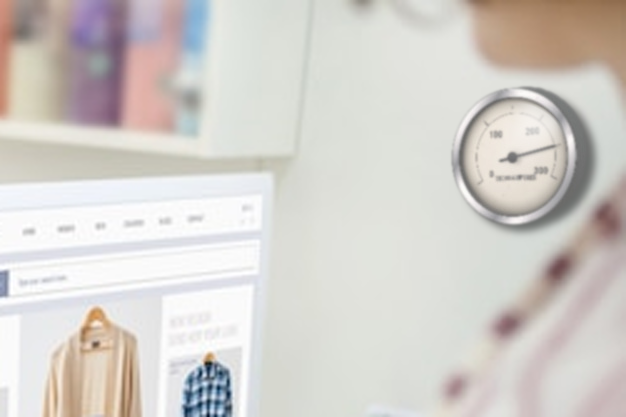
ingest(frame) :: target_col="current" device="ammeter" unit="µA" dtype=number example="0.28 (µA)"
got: 250 (µA)
